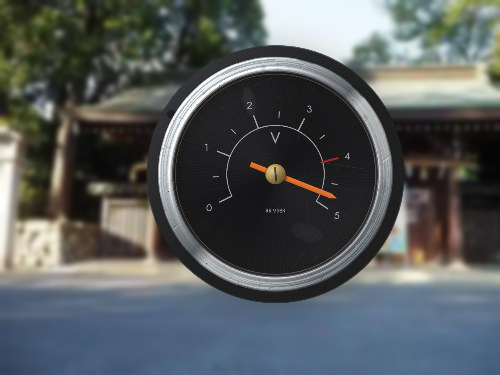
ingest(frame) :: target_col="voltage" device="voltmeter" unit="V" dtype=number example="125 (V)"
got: 4.75 (V)
